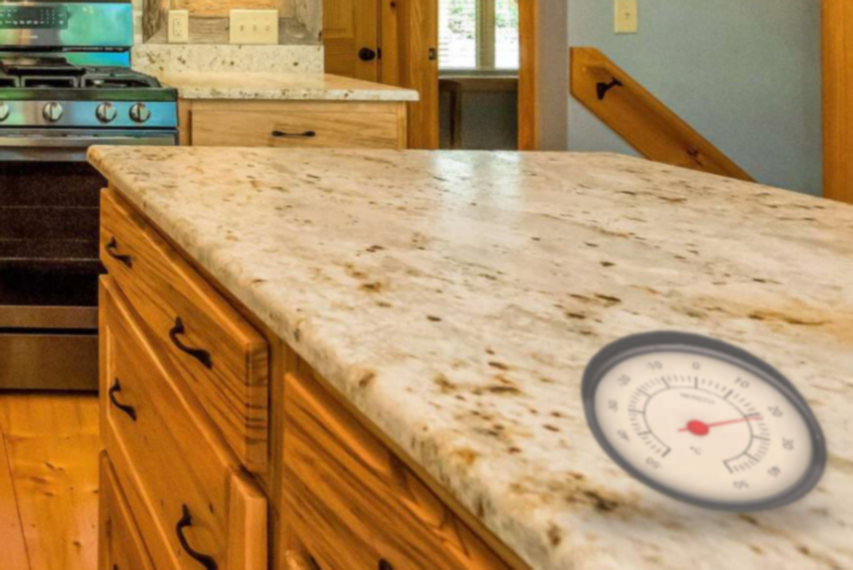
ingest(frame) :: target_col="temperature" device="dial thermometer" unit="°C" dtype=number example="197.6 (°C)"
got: 20 (°C)
